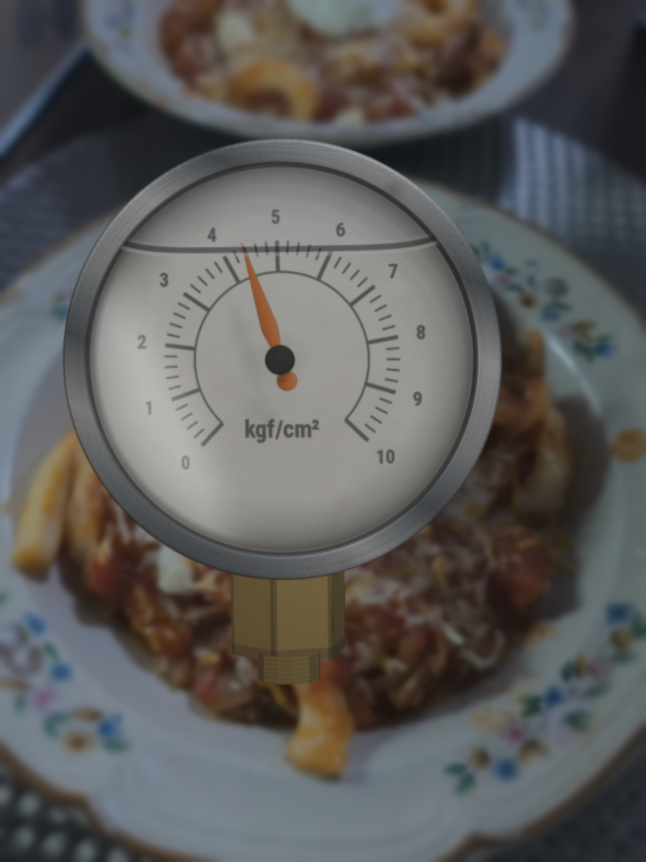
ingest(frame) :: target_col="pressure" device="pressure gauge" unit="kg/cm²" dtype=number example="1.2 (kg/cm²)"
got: 4.4 (kg/cm²)
